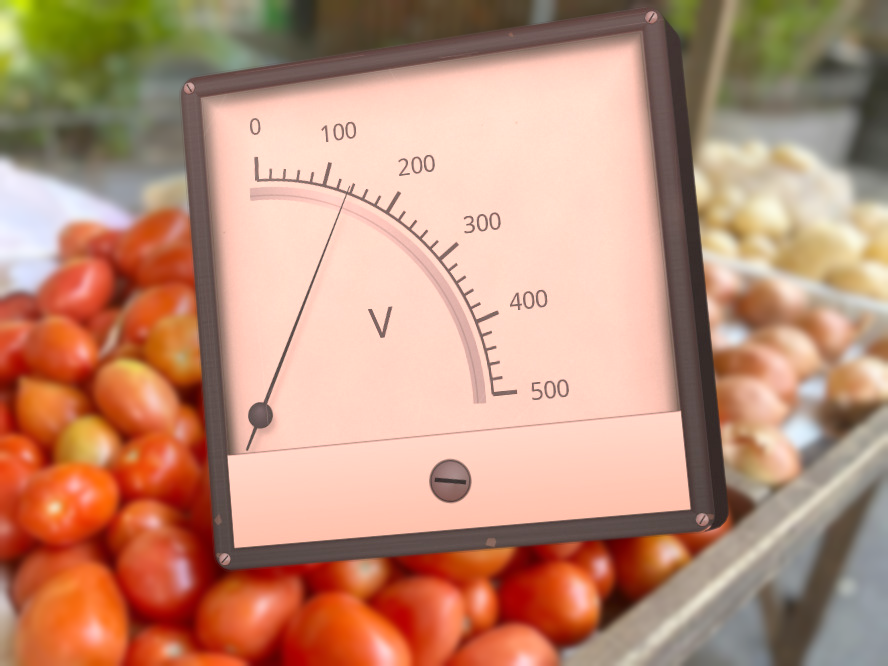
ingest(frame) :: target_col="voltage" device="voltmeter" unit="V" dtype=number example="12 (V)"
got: 140 (V)
